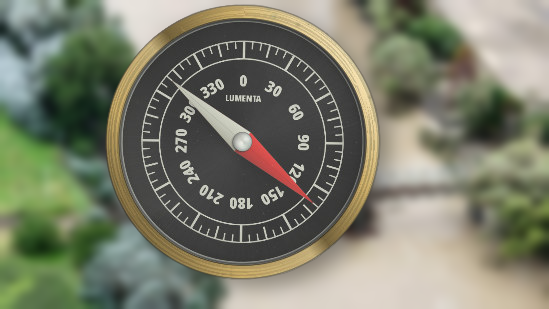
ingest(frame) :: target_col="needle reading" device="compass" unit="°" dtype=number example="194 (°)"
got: 130 (°)
